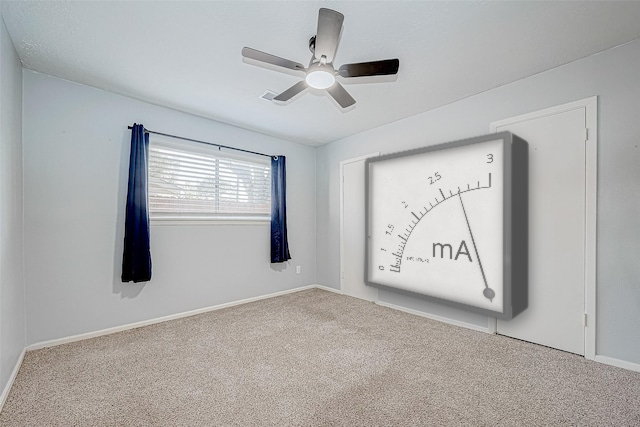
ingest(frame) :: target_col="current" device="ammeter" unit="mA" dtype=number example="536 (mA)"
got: 2.7 (mA)
